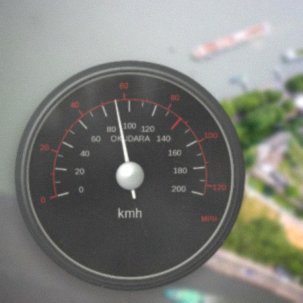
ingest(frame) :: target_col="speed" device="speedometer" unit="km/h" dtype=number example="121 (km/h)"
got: 90 (km/h)
